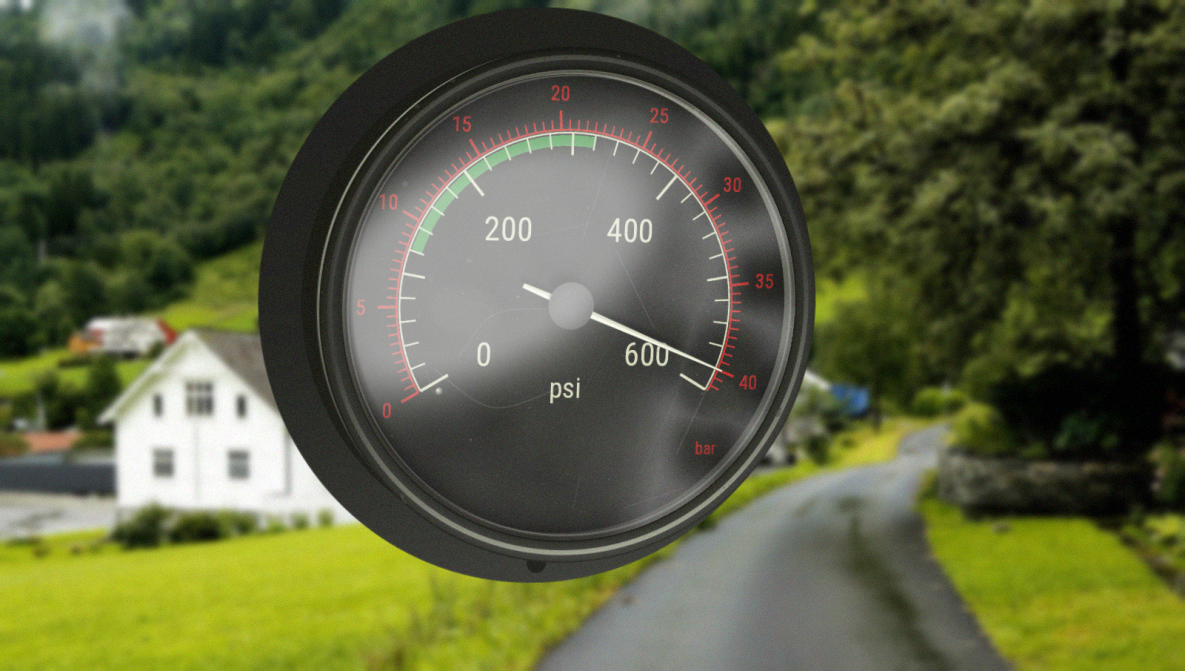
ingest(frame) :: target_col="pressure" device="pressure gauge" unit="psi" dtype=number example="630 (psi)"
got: 580 (psi)
